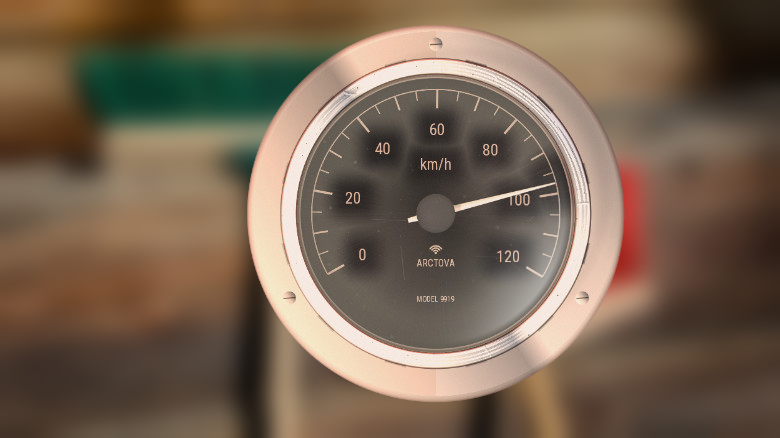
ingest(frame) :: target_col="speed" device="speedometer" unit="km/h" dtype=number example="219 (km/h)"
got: 97.5 (km/h)
